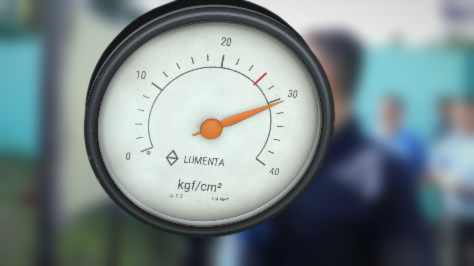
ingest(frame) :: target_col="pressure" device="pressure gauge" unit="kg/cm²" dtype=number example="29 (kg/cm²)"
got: 30 (kg/cm²)
